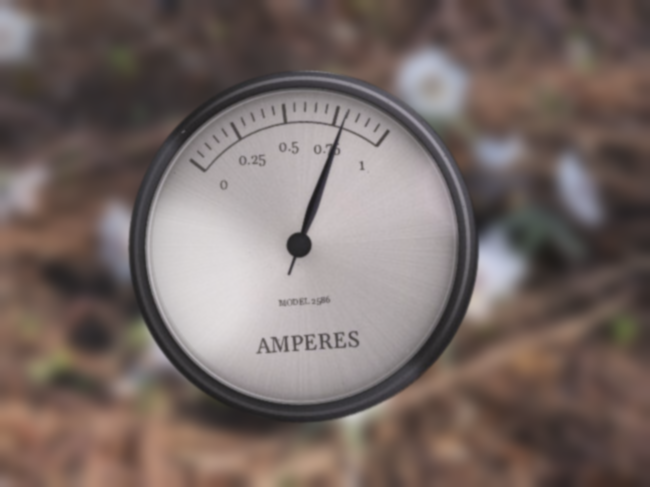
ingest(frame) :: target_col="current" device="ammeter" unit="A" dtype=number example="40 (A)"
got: 0.8 (A)
